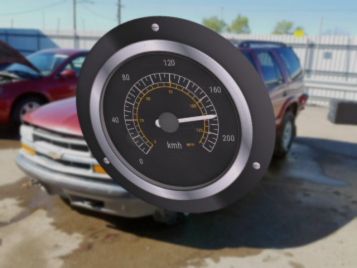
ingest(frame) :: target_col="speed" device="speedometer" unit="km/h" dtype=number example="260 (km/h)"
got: 180 (km/h)
